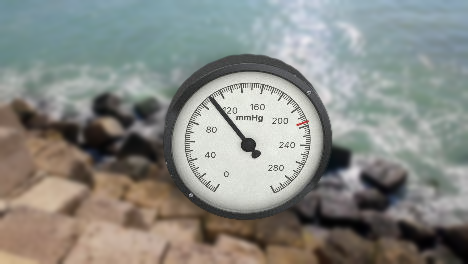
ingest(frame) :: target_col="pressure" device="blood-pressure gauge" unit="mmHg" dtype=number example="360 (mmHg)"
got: 110 (mmHg)
